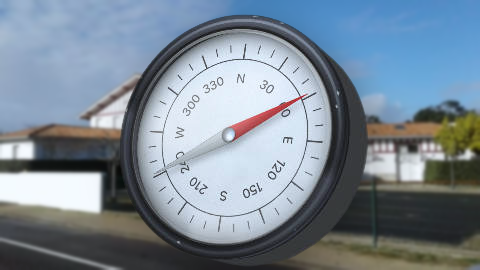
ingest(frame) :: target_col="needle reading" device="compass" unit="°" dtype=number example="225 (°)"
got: 60 (°)
